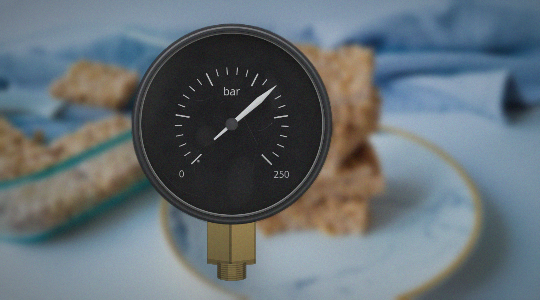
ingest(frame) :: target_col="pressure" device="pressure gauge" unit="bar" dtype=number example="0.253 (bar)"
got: 170 (bar)
